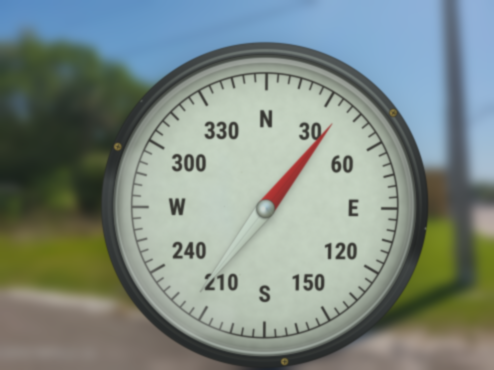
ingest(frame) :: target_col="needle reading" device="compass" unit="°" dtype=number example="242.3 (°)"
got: 37.5 (°)
